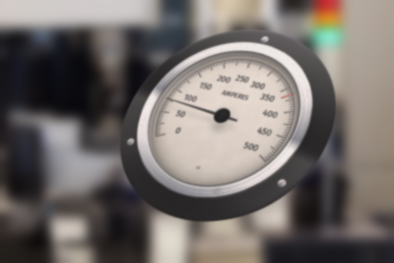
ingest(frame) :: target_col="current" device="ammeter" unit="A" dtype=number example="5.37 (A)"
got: 75 (A)
